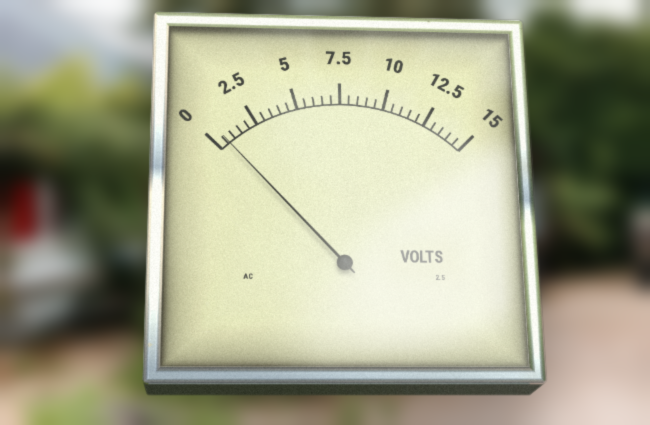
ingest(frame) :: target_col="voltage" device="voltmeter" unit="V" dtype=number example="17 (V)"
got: 0.5 (V)
